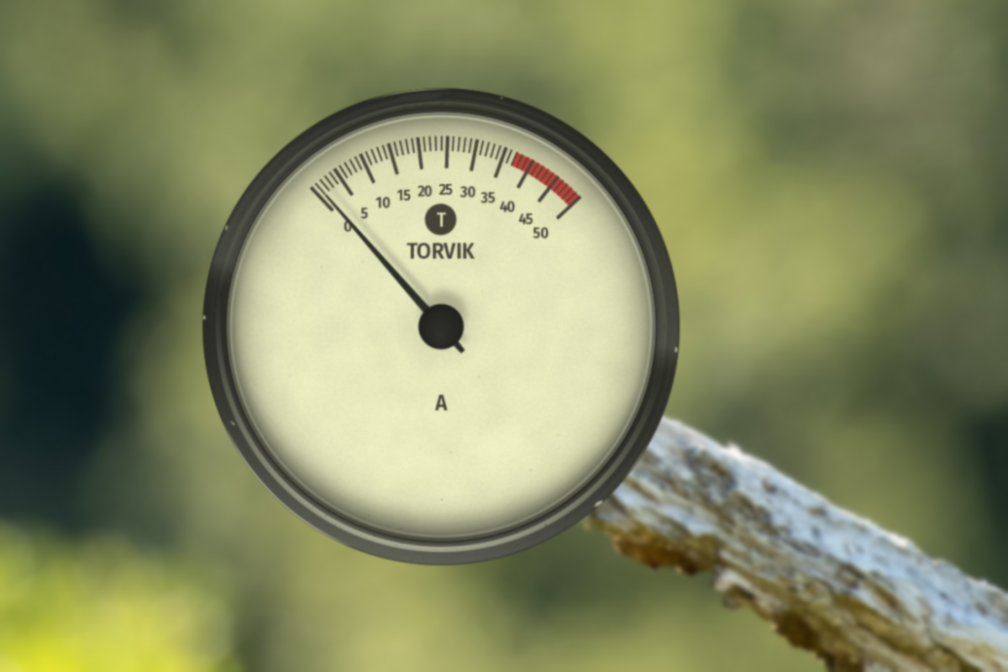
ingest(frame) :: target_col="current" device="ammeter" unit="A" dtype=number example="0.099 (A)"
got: 1 (A)
